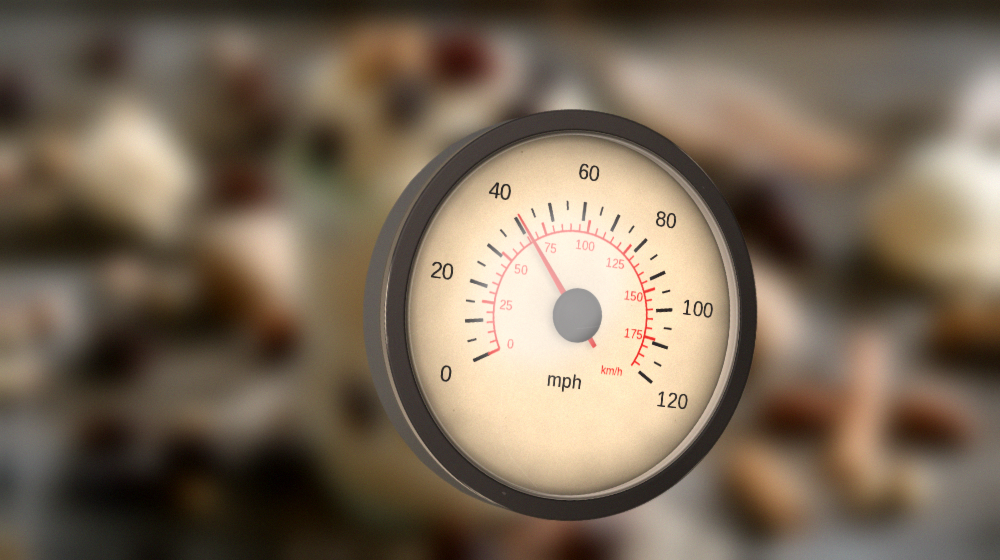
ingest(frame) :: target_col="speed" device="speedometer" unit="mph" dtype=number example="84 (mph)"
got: 40 (mph)
